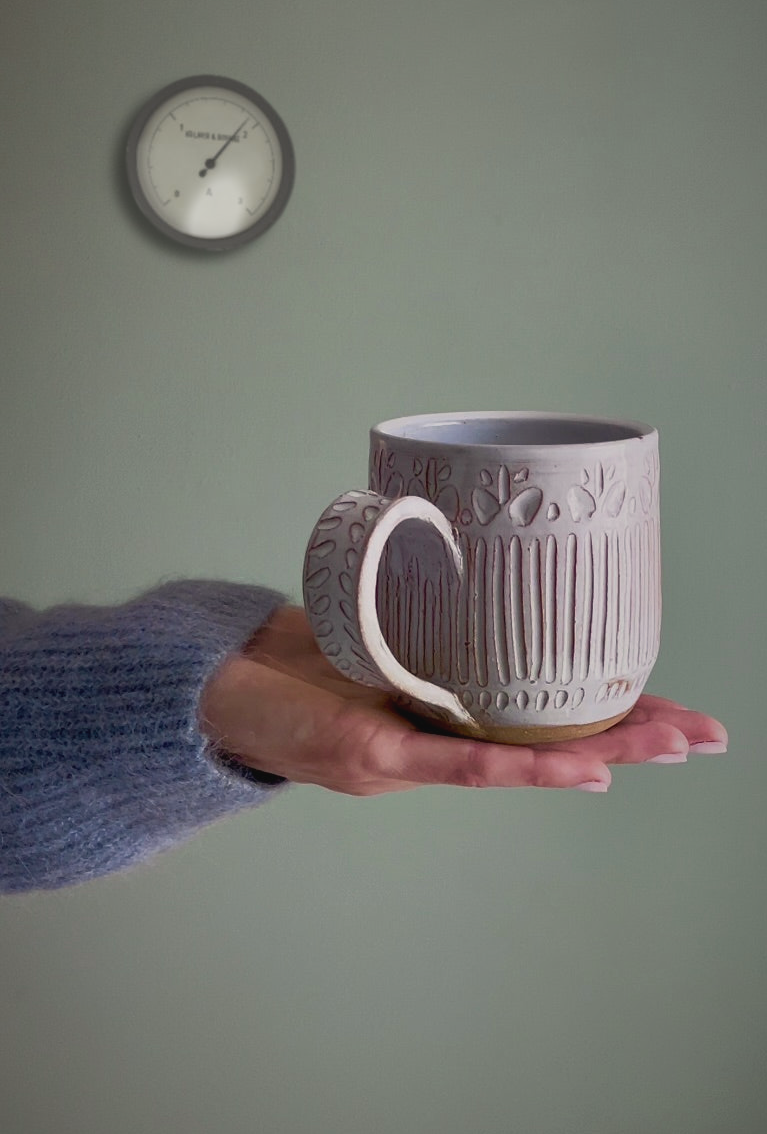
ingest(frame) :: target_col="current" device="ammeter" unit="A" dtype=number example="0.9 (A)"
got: 1.9 (A)
